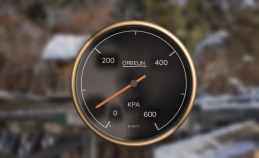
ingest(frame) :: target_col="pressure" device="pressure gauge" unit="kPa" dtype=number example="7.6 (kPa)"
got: 50 (kPa)
